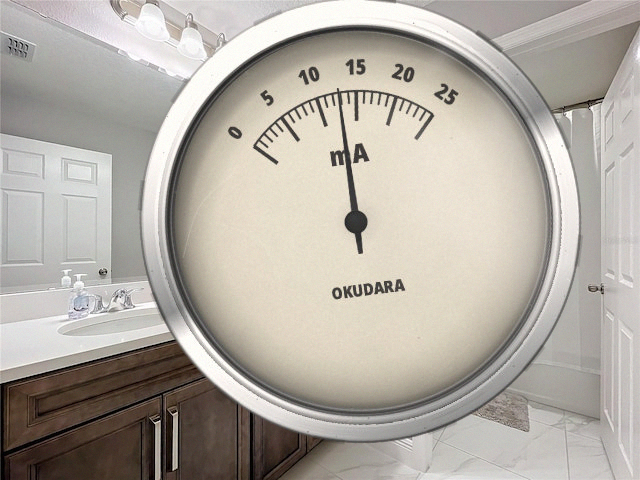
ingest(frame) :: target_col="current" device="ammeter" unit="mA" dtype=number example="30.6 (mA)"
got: 13 (mA)
